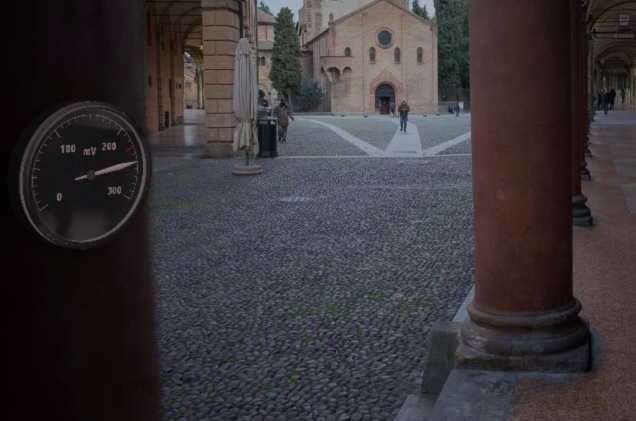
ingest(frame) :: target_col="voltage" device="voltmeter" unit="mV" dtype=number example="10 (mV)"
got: 250 (mV)
